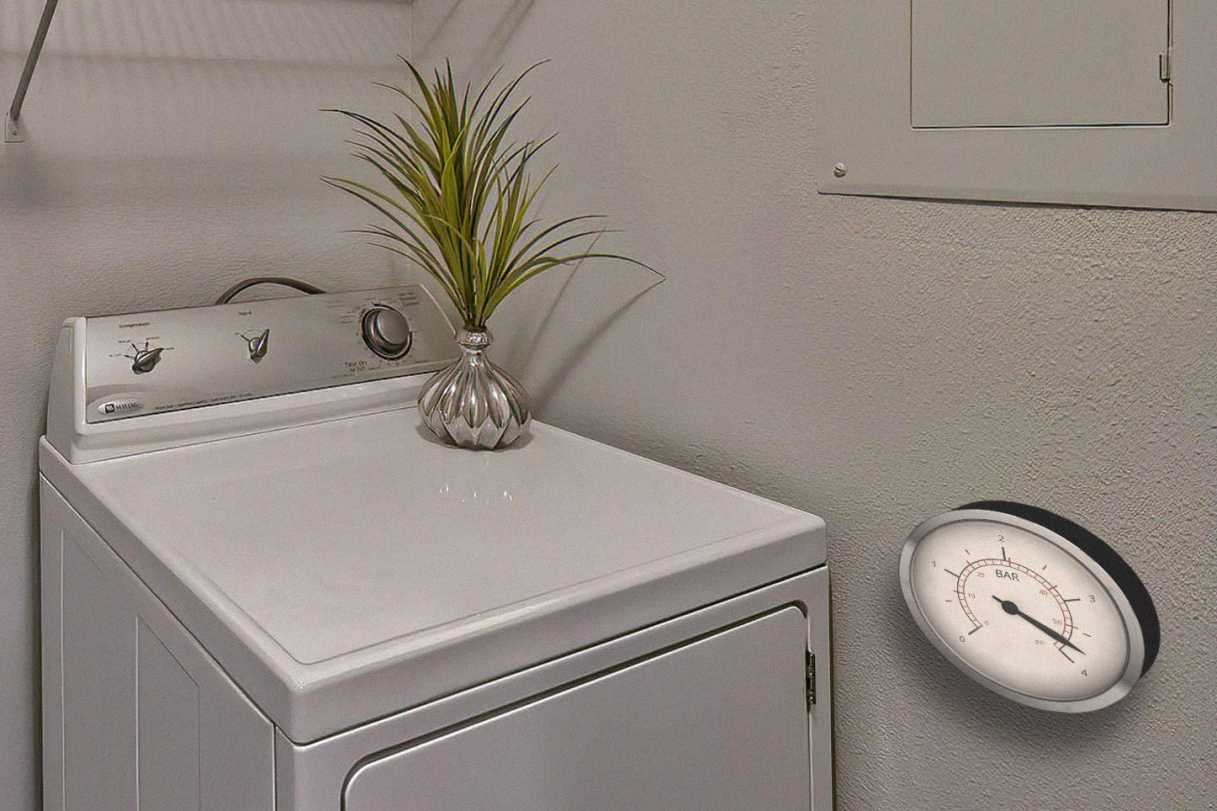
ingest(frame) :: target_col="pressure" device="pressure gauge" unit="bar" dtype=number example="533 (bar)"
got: 3.75 (bar)
